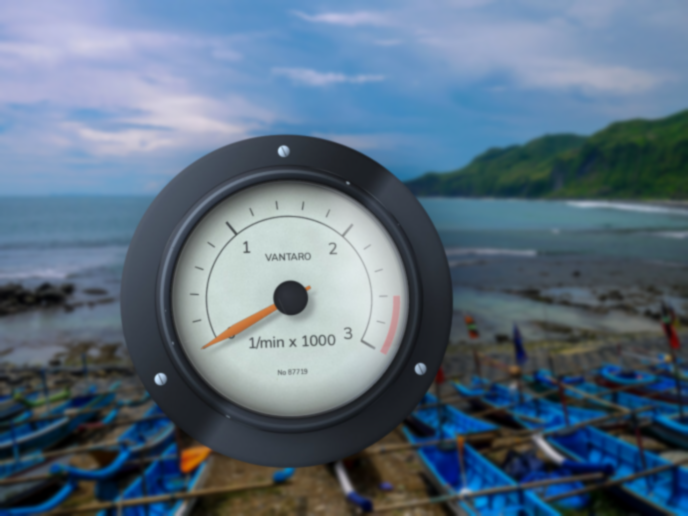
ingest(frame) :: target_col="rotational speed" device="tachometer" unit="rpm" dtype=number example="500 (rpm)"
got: 0 (rpm)
